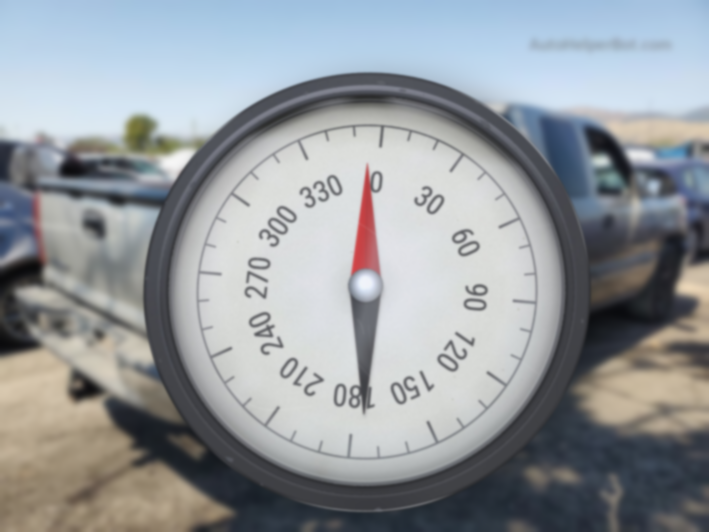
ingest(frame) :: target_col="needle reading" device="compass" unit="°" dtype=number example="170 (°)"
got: 355 (°)
